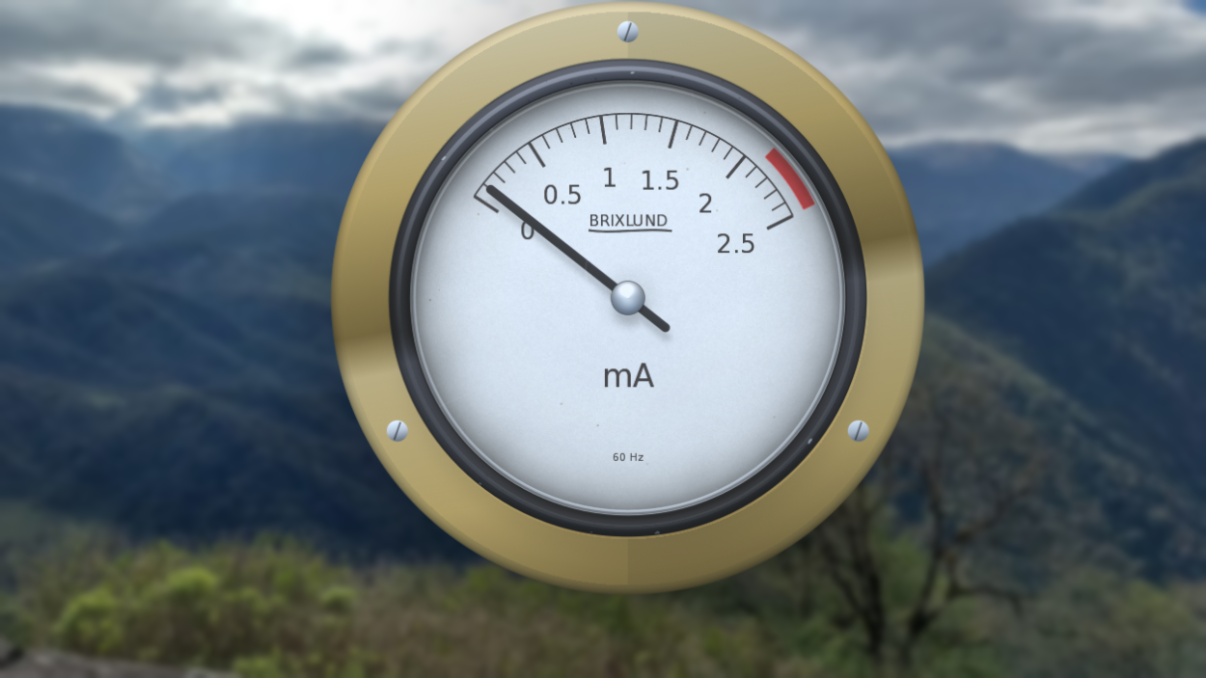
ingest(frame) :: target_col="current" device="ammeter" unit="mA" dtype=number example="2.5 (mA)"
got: 0.1 (mA)
